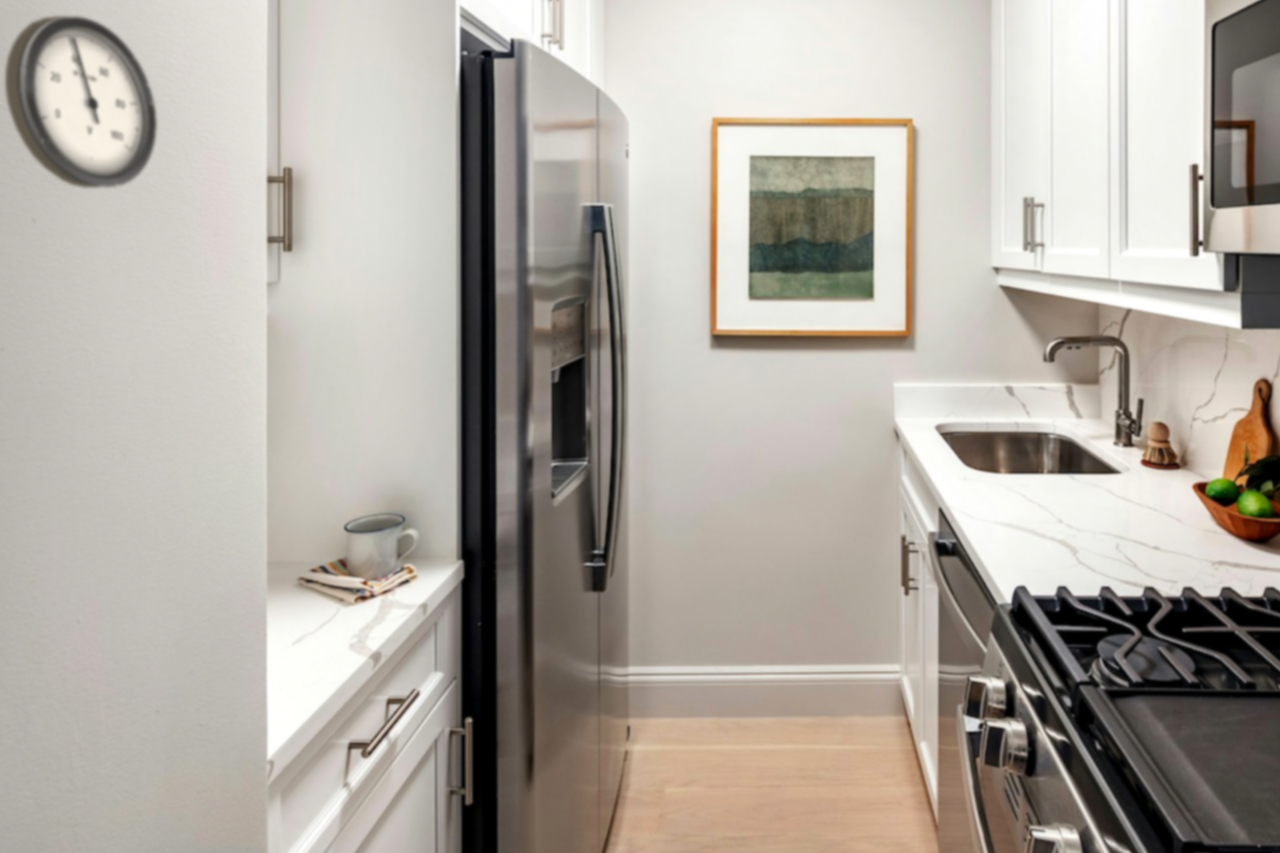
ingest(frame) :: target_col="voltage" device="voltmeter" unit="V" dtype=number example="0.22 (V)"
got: 40 (V)
